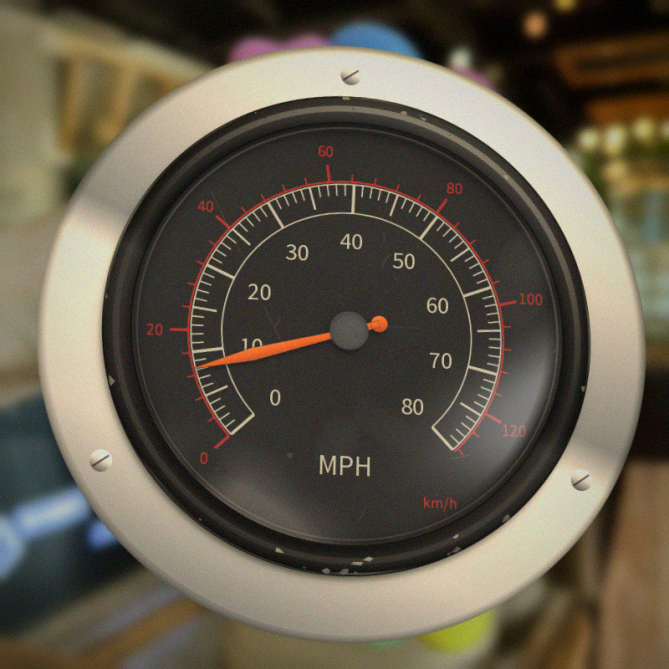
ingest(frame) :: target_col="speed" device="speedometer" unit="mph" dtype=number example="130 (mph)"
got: 8 (mph)
